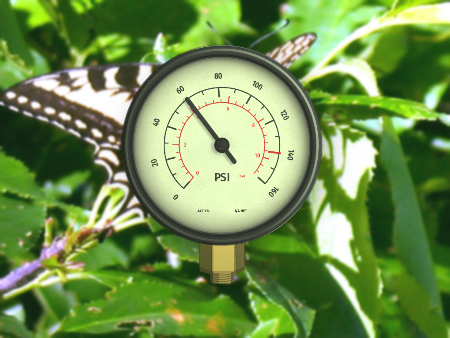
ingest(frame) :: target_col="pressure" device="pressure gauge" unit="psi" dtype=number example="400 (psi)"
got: 60 (psi)
